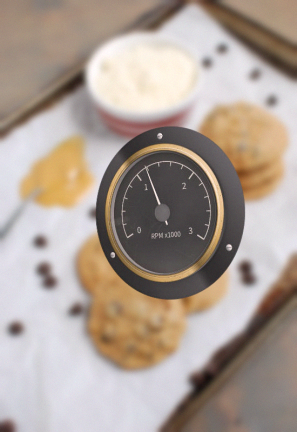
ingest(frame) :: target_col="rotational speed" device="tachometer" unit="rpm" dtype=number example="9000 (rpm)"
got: 1200 (rpm)
